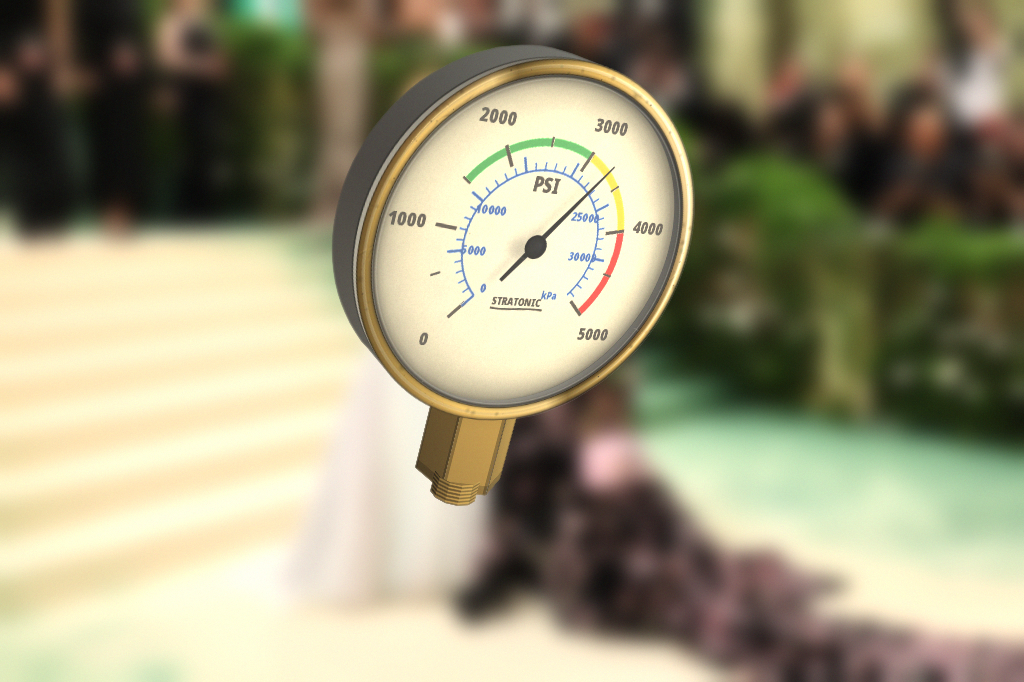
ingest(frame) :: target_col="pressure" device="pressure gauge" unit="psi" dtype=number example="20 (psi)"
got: 3250 (psi)
